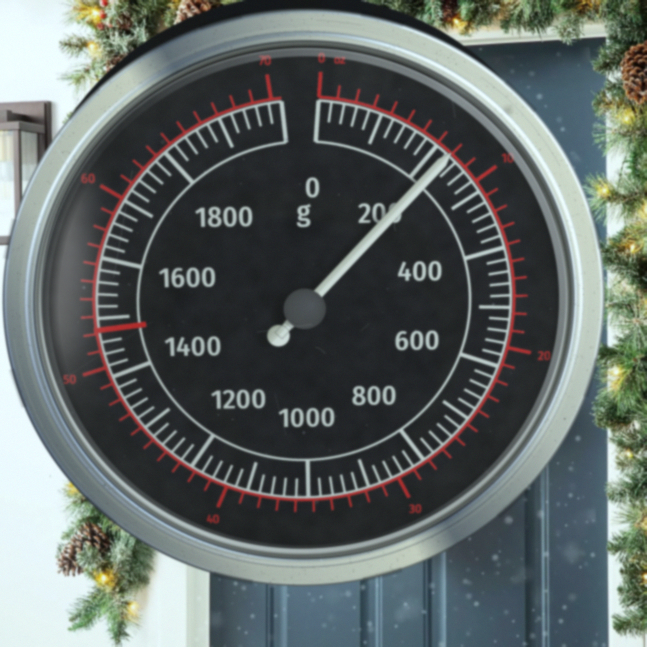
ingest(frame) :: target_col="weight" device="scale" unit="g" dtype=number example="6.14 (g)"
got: 220 (g)
